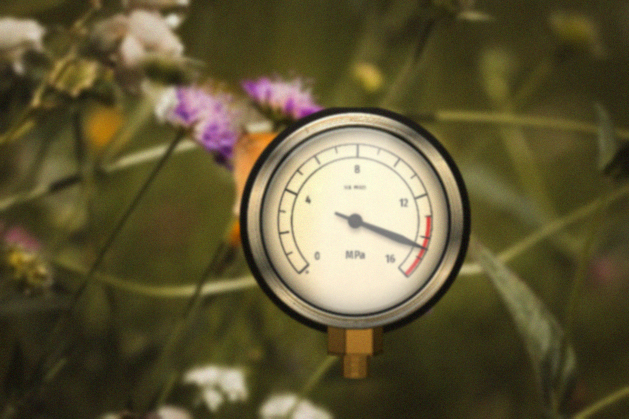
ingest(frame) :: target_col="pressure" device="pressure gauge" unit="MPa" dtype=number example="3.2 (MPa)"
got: 14.5 (MPa)
